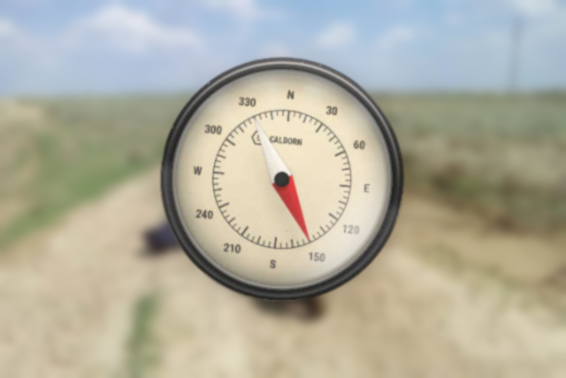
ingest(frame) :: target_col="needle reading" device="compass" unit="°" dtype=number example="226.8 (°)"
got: 150 (°)
